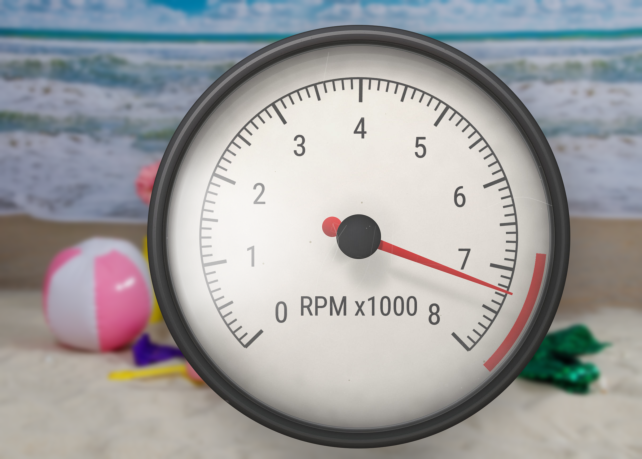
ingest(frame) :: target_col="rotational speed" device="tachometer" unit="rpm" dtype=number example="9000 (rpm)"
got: 7250 (rpm)
